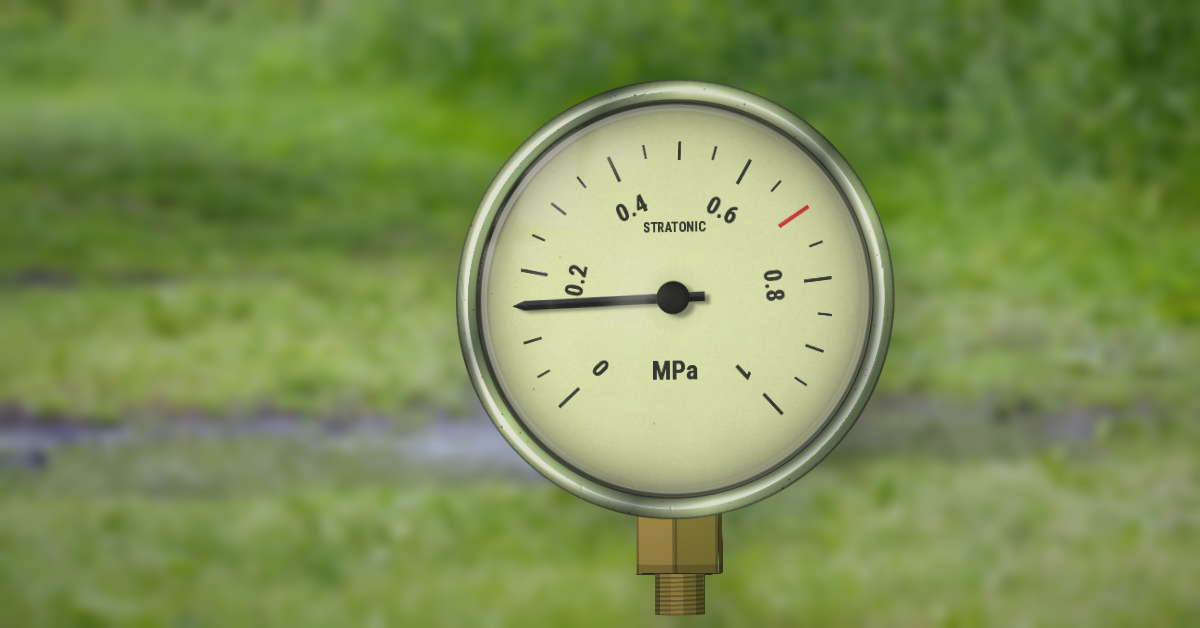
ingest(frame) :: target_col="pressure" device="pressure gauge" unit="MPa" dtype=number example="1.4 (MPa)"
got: 0.15 (MPa)
